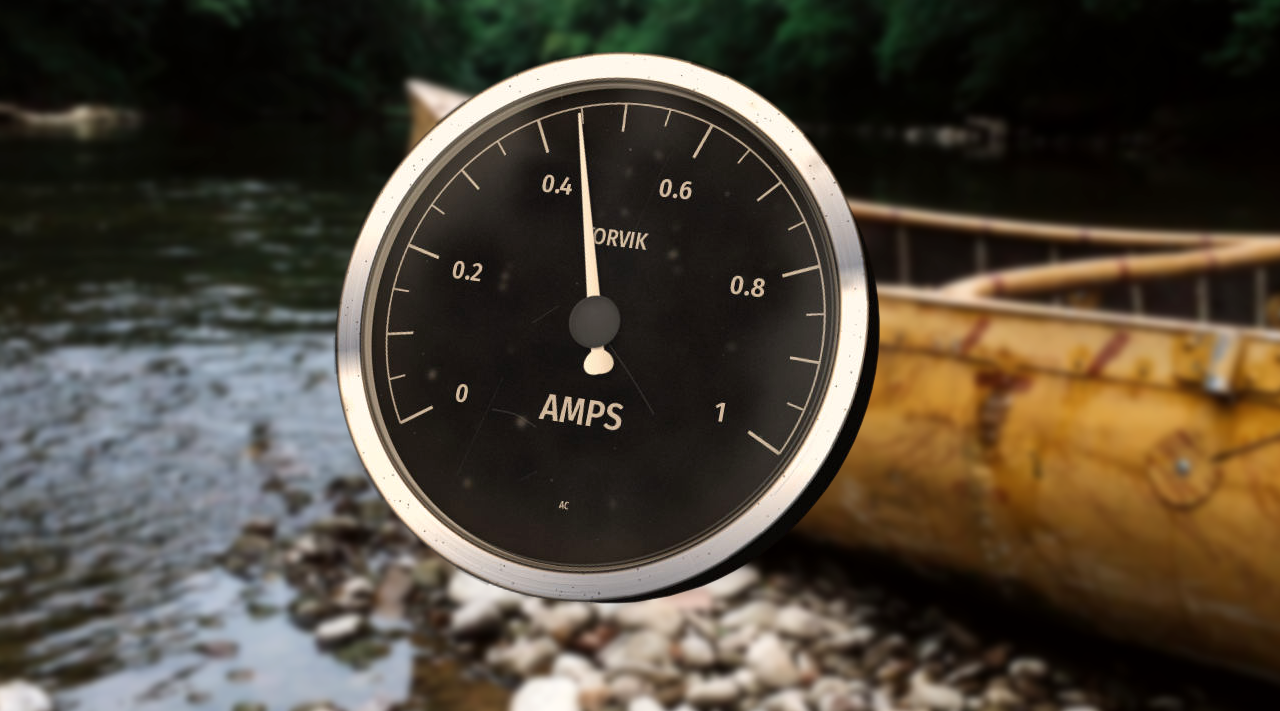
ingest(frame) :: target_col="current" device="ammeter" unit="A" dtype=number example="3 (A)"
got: 0.45 (A)
